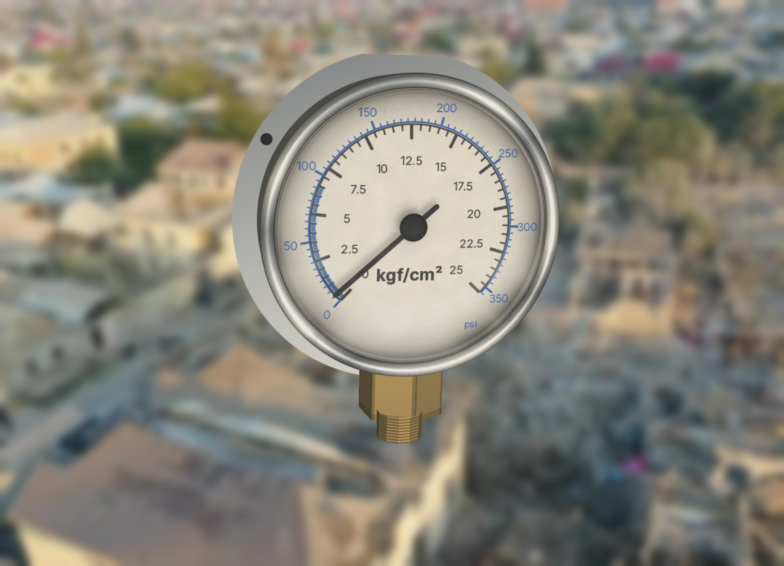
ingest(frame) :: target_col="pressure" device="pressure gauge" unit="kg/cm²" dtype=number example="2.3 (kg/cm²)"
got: 0.5 (kg/cm²)
